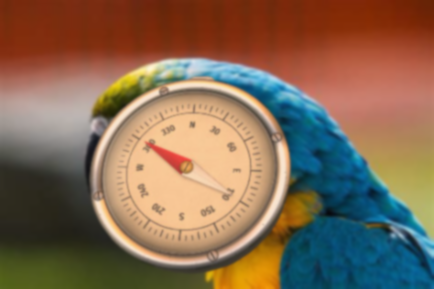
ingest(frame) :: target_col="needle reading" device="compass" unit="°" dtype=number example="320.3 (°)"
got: 300 (°)
